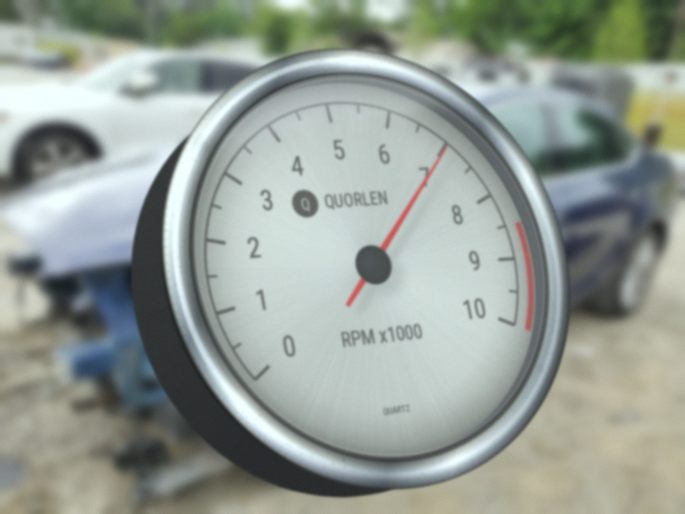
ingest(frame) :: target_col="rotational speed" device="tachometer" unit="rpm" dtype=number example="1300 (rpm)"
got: 7000 (rpm)
